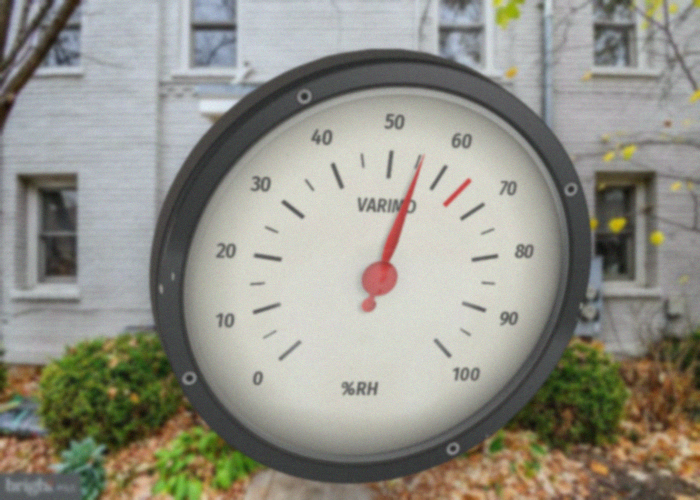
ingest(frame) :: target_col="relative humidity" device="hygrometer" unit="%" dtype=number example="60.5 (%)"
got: 55 (%)
